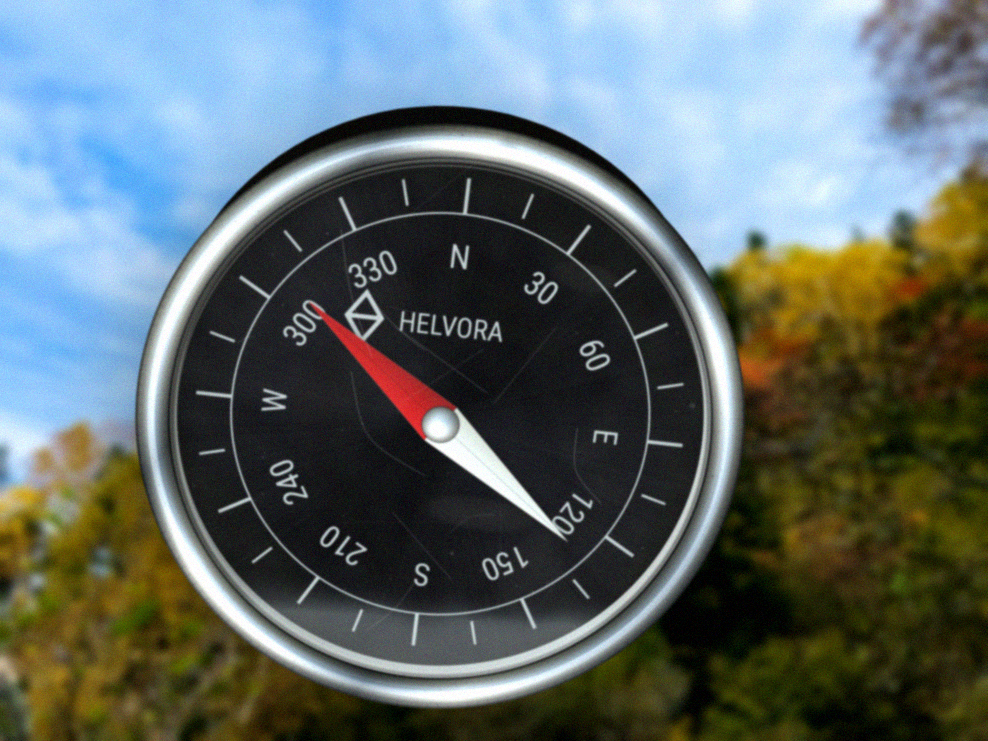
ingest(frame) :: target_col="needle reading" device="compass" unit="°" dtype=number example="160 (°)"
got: 307.5 (°)
